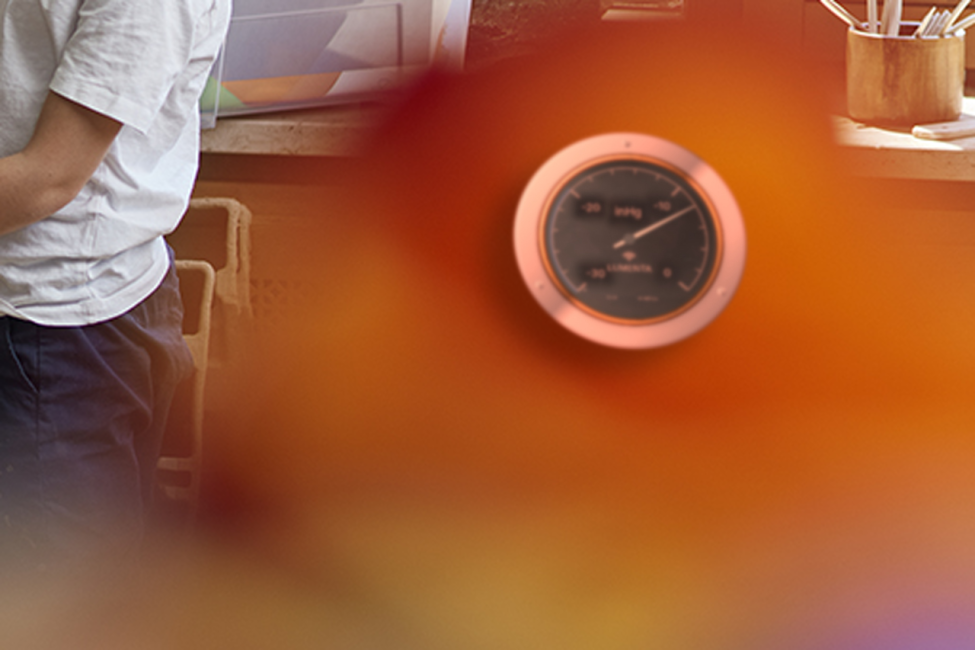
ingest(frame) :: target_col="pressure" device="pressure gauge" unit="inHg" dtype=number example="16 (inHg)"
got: -8 (inHg)
